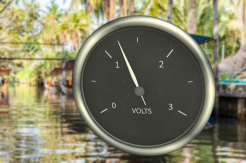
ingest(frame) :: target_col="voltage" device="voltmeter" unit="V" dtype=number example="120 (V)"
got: 1.25 (V)
